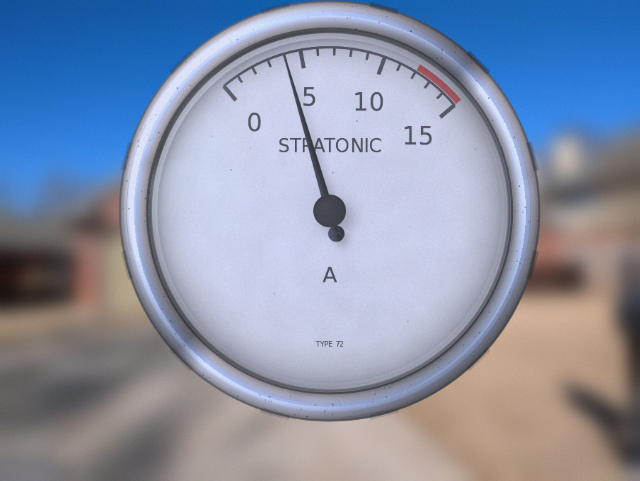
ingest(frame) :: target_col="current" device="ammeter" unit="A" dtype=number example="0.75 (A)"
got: 4 (A)
